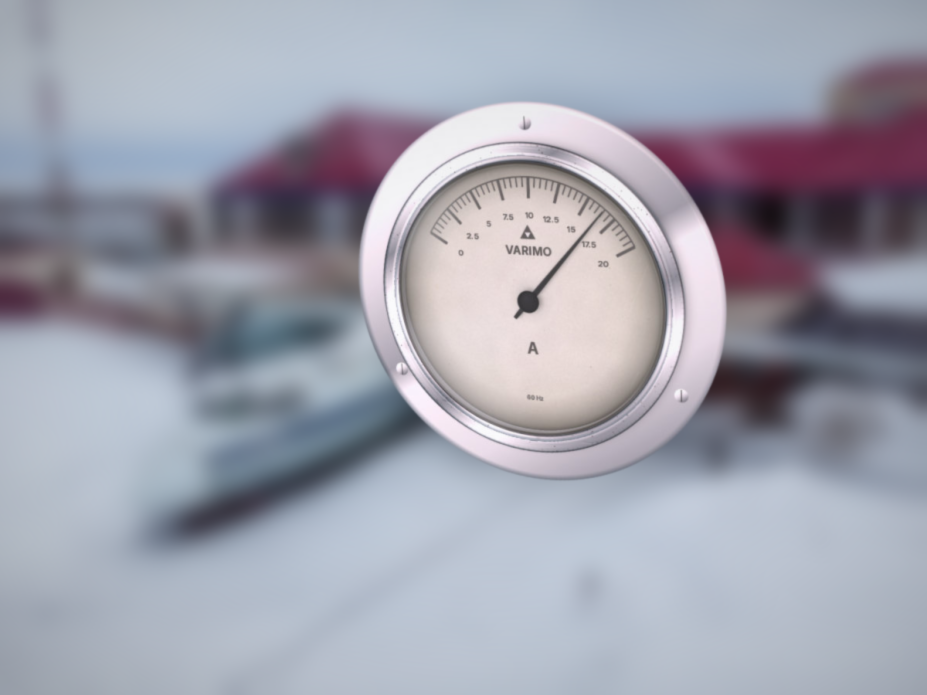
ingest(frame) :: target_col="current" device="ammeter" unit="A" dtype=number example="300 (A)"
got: 16.5 (A)
